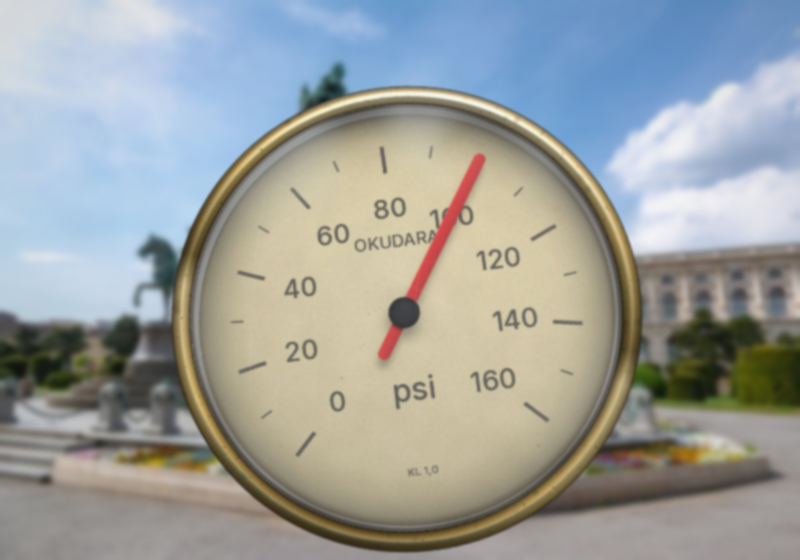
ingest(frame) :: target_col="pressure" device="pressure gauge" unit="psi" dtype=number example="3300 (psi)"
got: 100 (psi)
